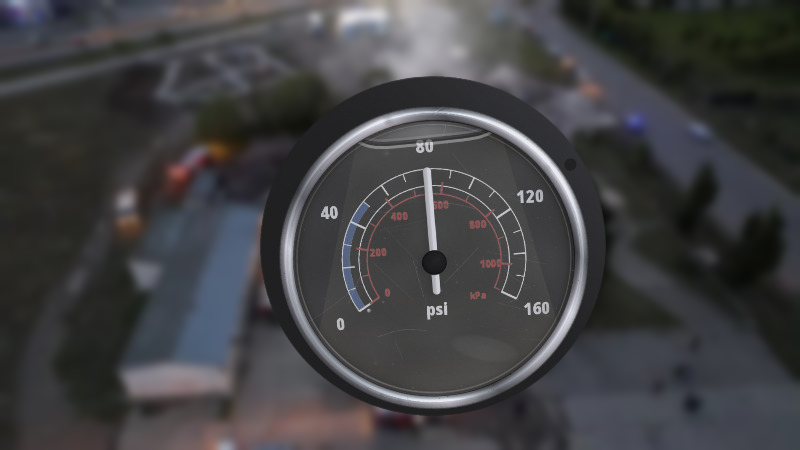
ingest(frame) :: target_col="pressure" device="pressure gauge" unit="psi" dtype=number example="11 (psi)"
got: 80 (psi)
